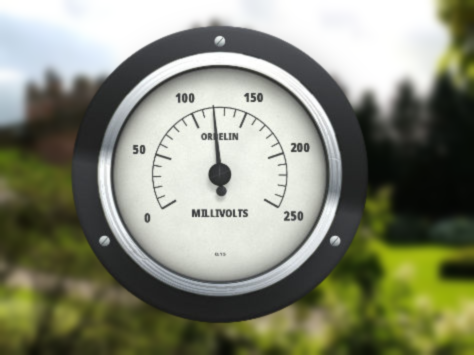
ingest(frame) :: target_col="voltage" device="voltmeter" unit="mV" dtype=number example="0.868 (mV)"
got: 120 (mV)
